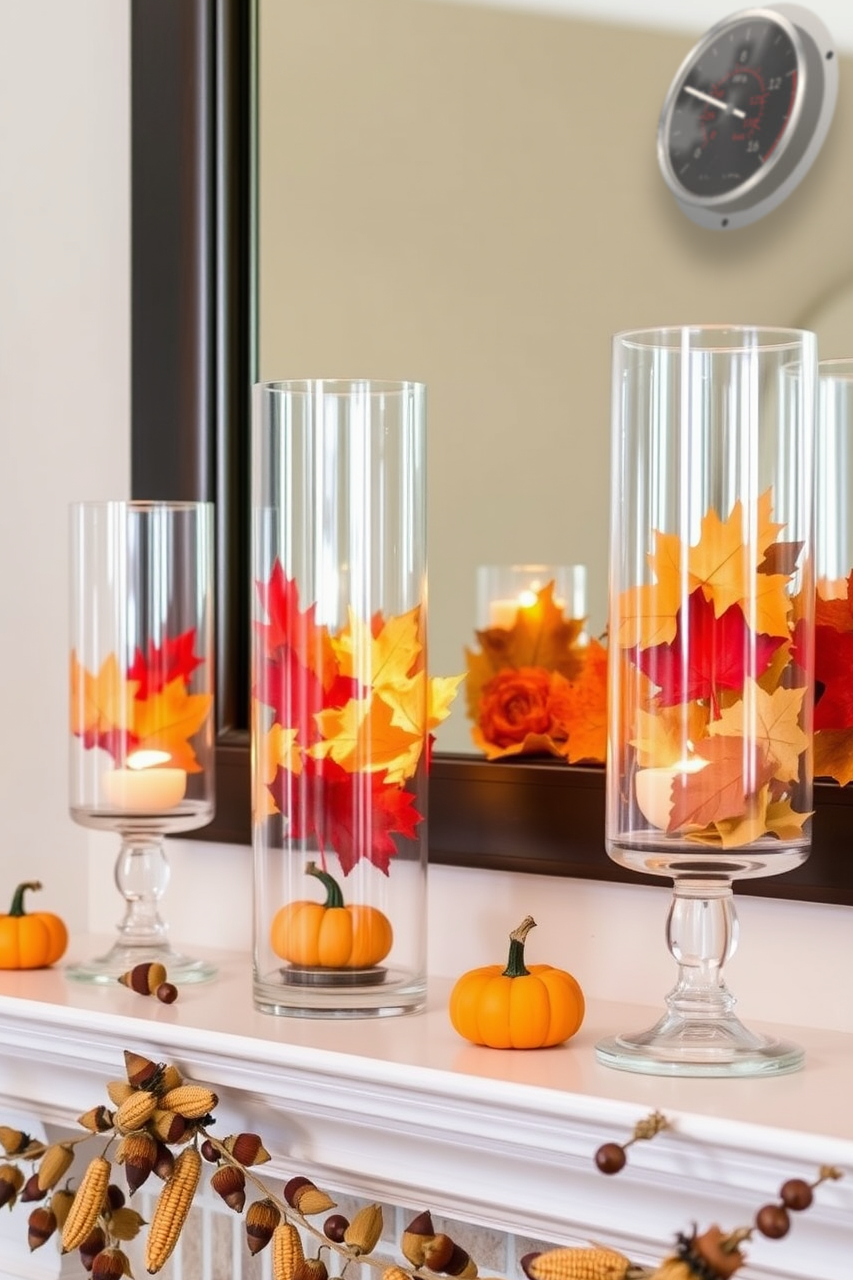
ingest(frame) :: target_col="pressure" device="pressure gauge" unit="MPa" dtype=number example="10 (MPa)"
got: 4 (MPa)
